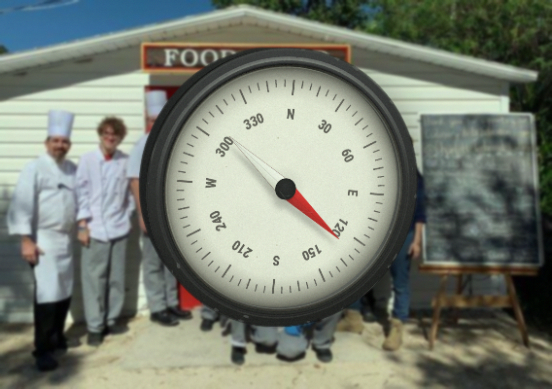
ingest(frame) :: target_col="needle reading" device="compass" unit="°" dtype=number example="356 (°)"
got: 127.5 (°)
